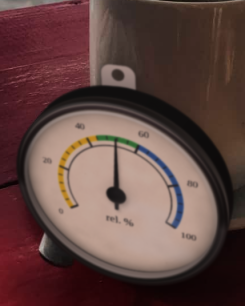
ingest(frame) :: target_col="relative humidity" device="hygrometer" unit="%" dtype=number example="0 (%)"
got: 52 (%)
